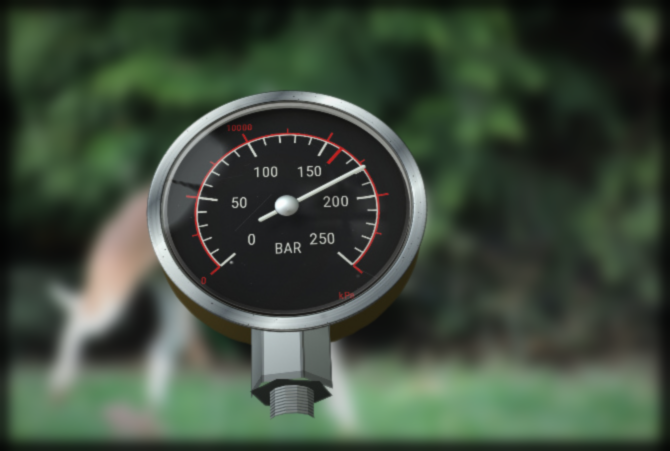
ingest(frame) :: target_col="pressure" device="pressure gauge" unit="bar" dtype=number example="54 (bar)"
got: 180 (bar)
